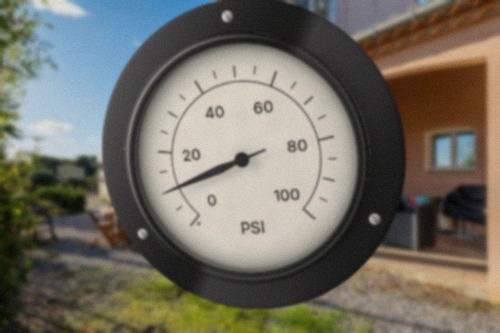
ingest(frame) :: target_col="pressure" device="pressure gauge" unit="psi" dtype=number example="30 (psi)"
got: 10 (psi)
